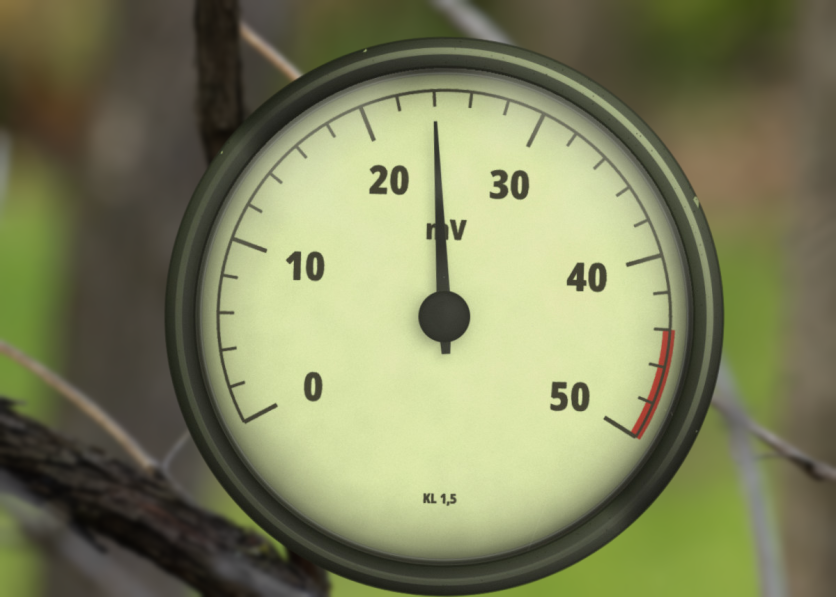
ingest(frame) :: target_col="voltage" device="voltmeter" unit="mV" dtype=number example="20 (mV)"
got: 24 (mV)
